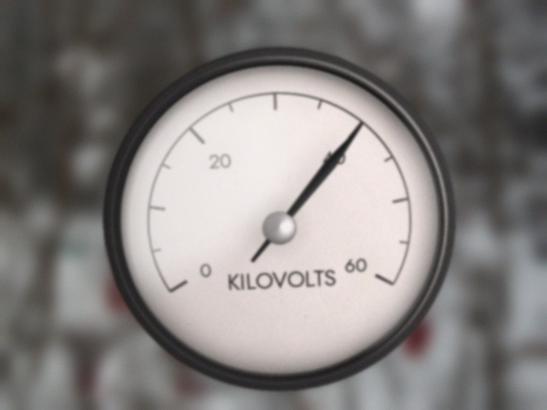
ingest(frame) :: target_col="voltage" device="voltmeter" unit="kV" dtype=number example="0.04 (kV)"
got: 40 (kV)
